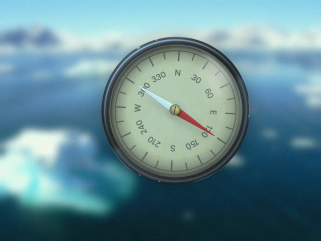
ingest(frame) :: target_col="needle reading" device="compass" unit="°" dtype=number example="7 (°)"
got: 120 (°)
